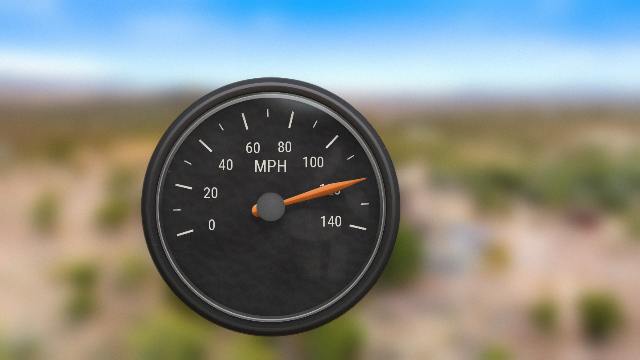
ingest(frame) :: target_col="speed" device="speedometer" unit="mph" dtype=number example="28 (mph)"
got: 120 (mph)
